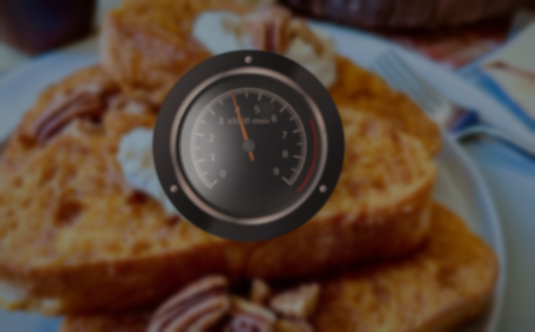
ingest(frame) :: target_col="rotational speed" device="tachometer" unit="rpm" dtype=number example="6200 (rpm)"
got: 4000 (rpm)
